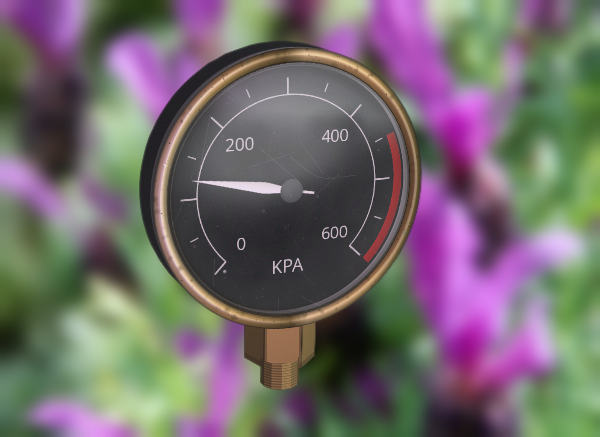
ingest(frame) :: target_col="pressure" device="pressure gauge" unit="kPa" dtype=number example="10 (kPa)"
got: 125 (kPa)
